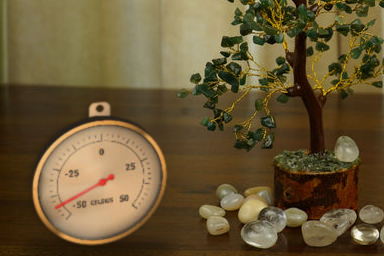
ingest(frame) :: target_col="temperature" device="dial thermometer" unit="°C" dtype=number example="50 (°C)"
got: -42.5 (°C)
